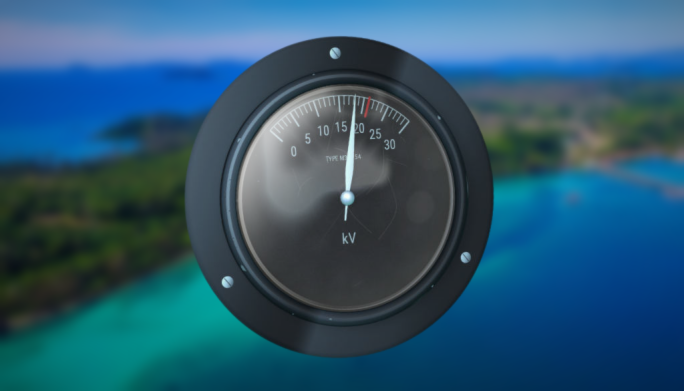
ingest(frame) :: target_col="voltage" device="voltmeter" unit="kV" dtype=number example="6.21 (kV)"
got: 18 (kV)
